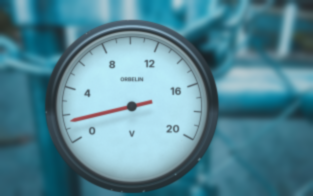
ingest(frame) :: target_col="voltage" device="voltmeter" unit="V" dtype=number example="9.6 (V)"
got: 1.5 (V)
